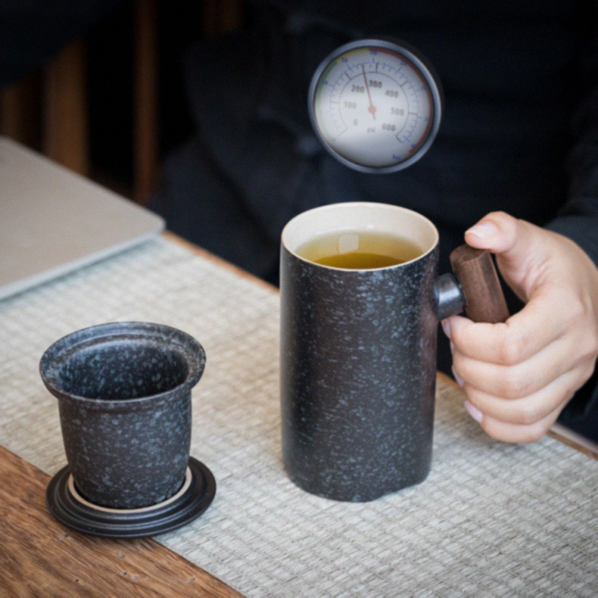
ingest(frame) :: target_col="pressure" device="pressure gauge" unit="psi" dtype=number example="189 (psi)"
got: 260 (psi)
